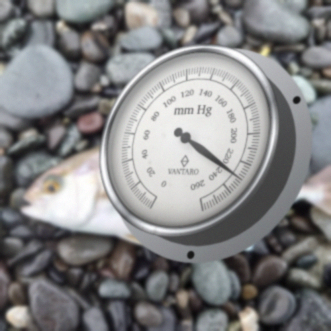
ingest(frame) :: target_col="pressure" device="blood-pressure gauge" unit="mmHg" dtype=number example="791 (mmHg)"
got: 230 (mmHg)
